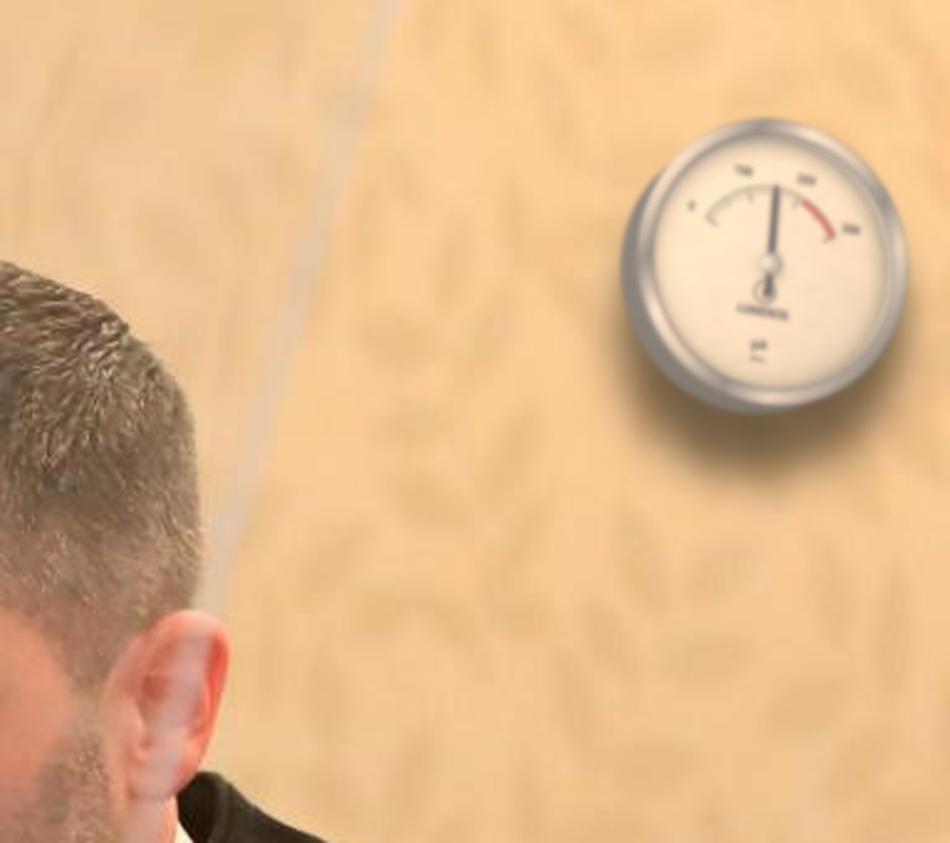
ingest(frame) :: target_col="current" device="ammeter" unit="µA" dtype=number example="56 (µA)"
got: 150 (µA)
